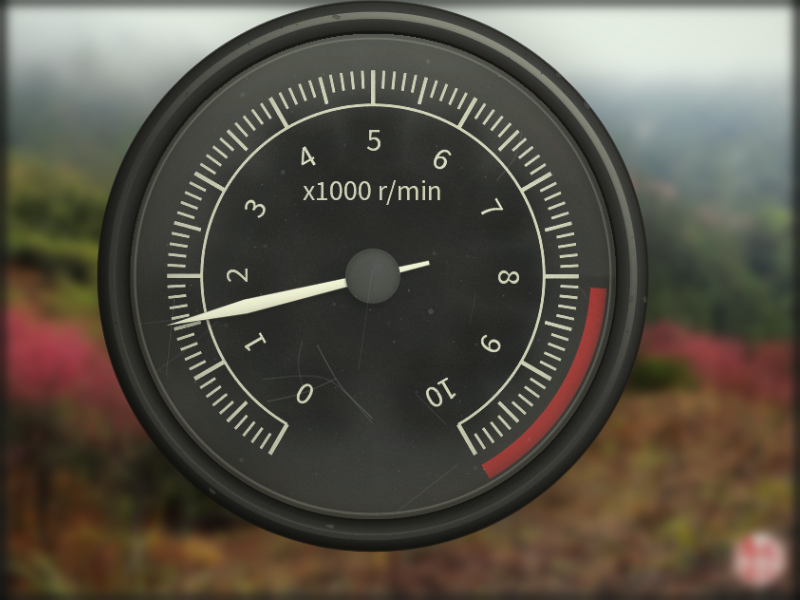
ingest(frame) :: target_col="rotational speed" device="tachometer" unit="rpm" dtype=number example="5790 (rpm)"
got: 1550 (rpm)
